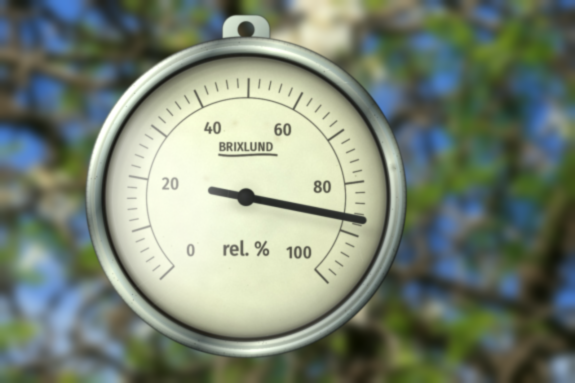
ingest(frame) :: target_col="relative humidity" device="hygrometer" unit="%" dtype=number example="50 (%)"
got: 87 (%)
